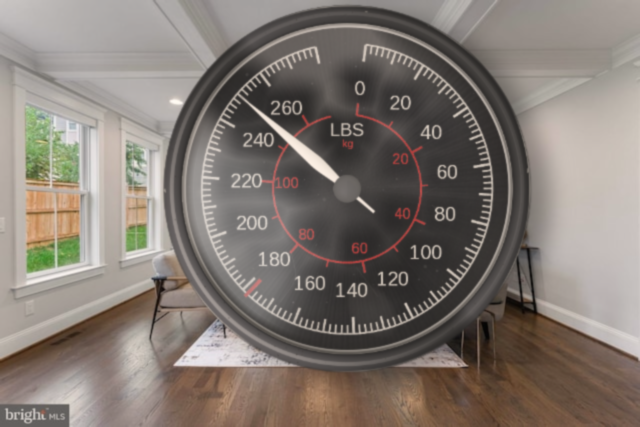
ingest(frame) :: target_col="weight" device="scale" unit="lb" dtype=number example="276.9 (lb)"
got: 250 (lb)
